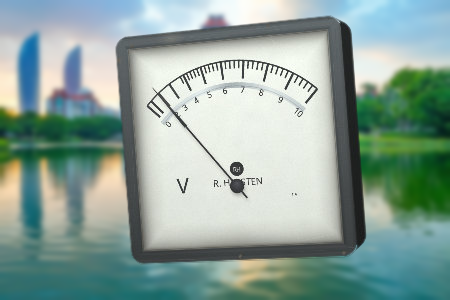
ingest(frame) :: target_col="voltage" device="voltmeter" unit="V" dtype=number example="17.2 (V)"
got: 2 (V)
